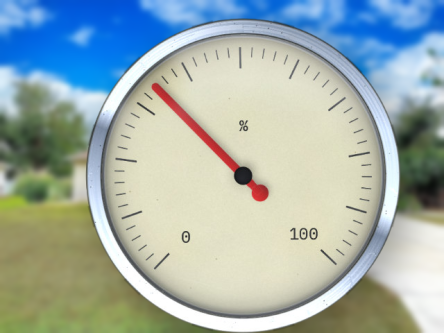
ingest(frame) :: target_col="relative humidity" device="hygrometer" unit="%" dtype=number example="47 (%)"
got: 34 (%)
